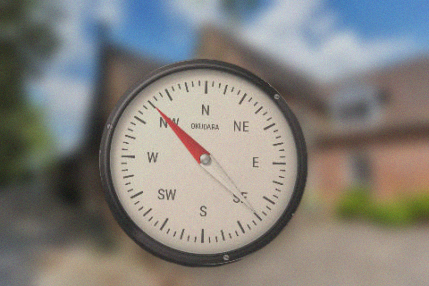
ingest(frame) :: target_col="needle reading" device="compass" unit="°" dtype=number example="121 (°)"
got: 315 (°)
